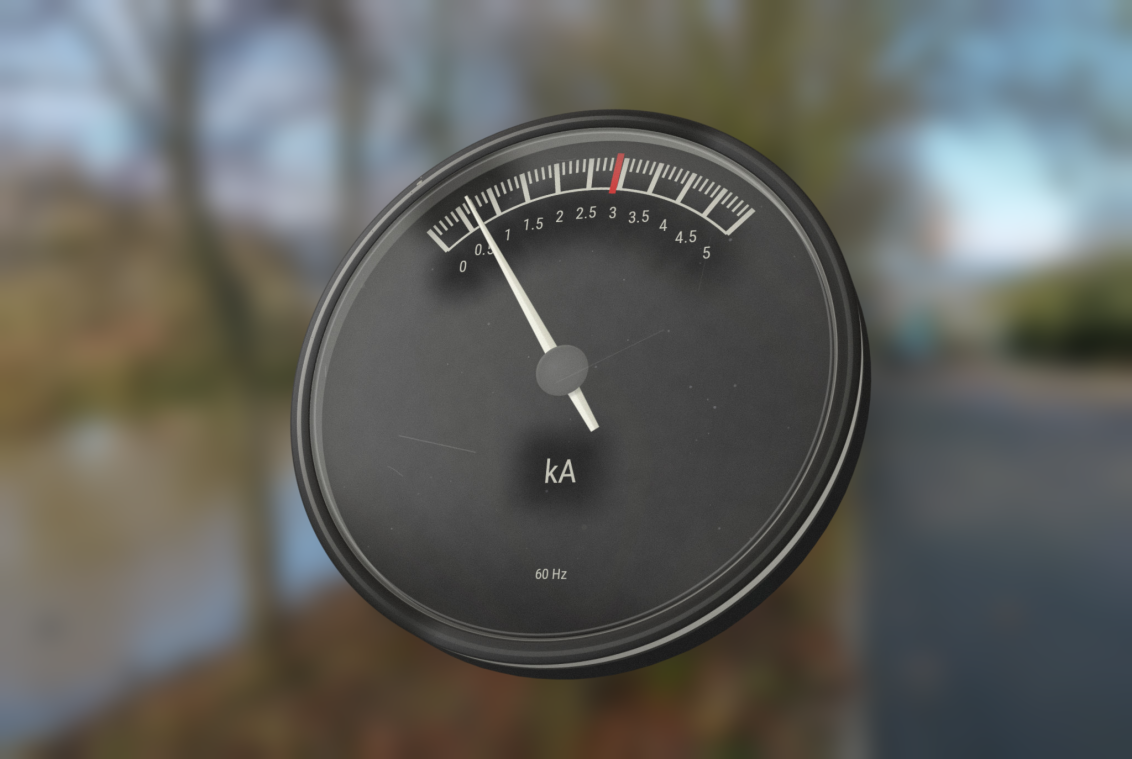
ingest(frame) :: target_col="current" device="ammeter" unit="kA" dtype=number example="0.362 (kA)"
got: 0.7 (kA)
